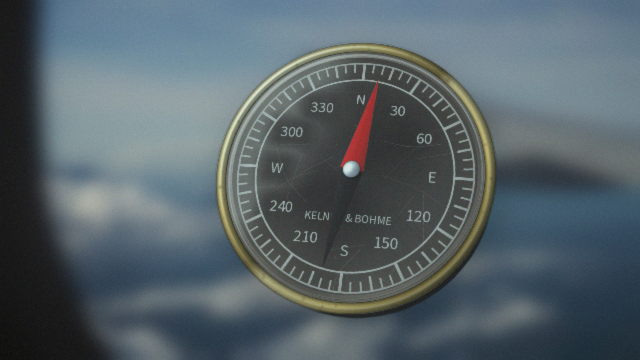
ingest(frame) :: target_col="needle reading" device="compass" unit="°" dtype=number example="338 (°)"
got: 10 (°)
